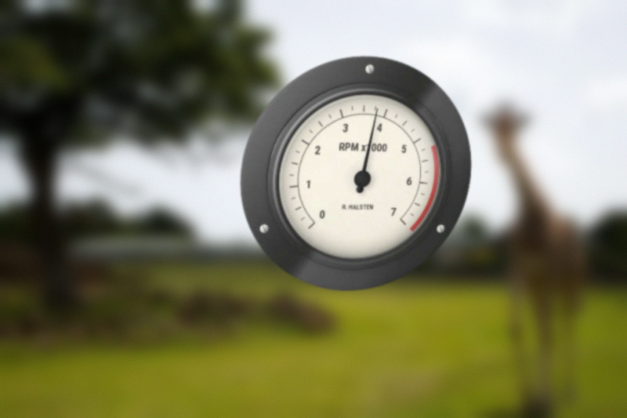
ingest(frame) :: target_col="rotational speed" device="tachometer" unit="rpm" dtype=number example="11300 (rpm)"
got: 3750 (rpm)
